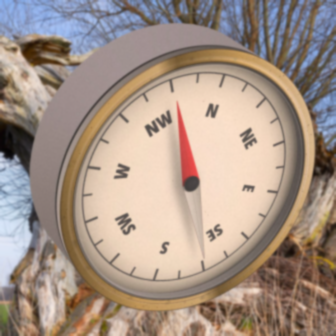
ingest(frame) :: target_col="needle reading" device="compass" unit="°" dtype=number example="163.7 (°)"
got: 330 (°)
